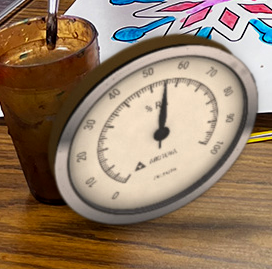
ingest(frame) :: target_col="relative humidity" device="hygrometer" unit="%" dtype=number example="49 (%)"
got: 55 (%)
